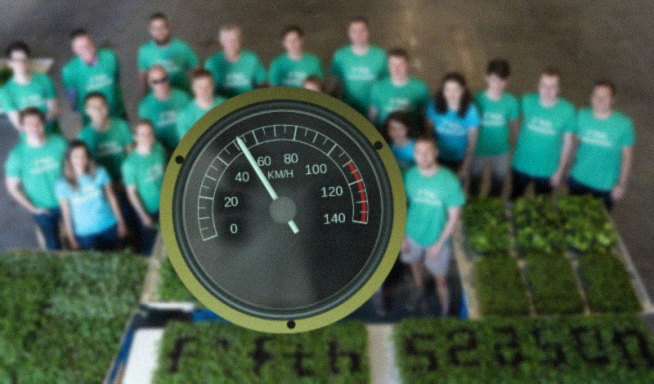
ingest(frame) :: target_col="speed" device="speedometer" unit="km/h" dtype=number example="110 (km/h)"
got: 52.5 (km/h)
